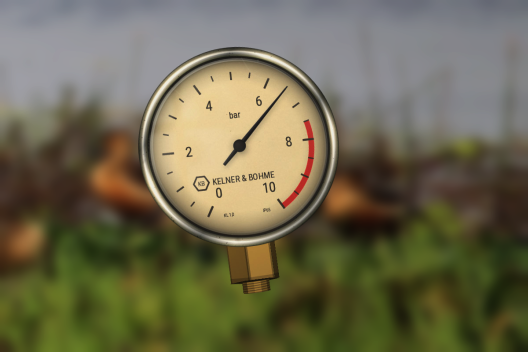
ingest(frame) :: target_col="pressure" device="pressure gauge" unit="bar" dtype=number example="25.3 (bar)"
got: 6.5 (bar)
